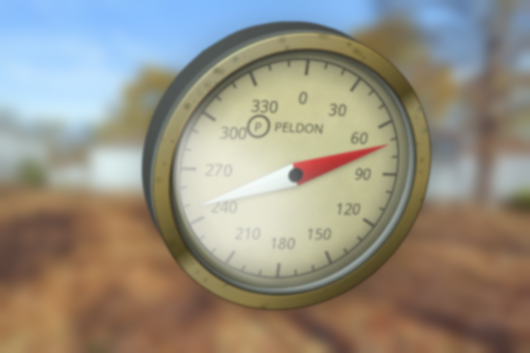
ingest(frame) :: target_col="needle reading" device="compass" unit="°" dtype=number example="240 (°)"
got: 70 (°)
